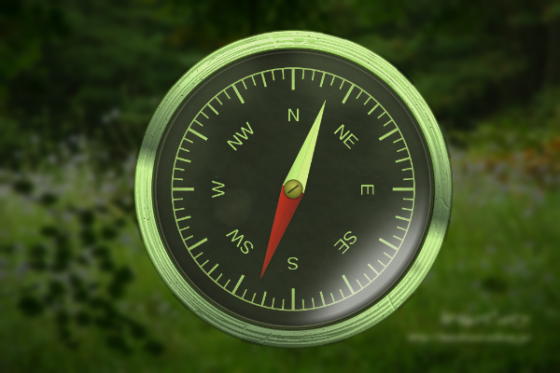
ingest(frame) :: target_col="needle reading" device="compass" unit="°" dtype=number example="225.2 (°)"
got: 200 (°)
